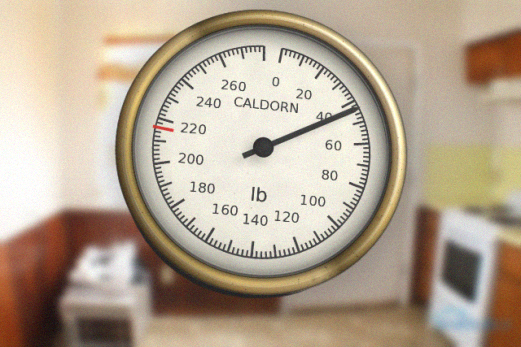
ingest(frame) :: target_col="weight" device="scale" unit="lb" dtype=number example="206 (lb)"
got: 44 (lb)
